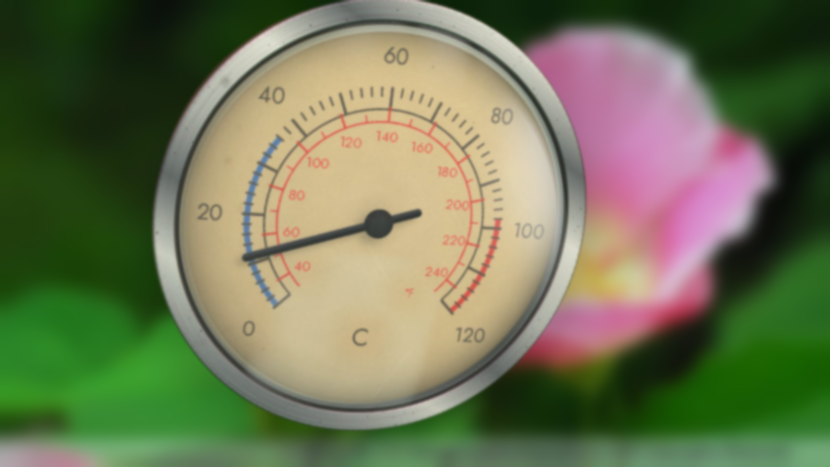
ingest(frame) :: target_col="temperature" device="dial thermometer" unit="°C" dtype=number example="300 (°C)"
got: 12 (°C)
